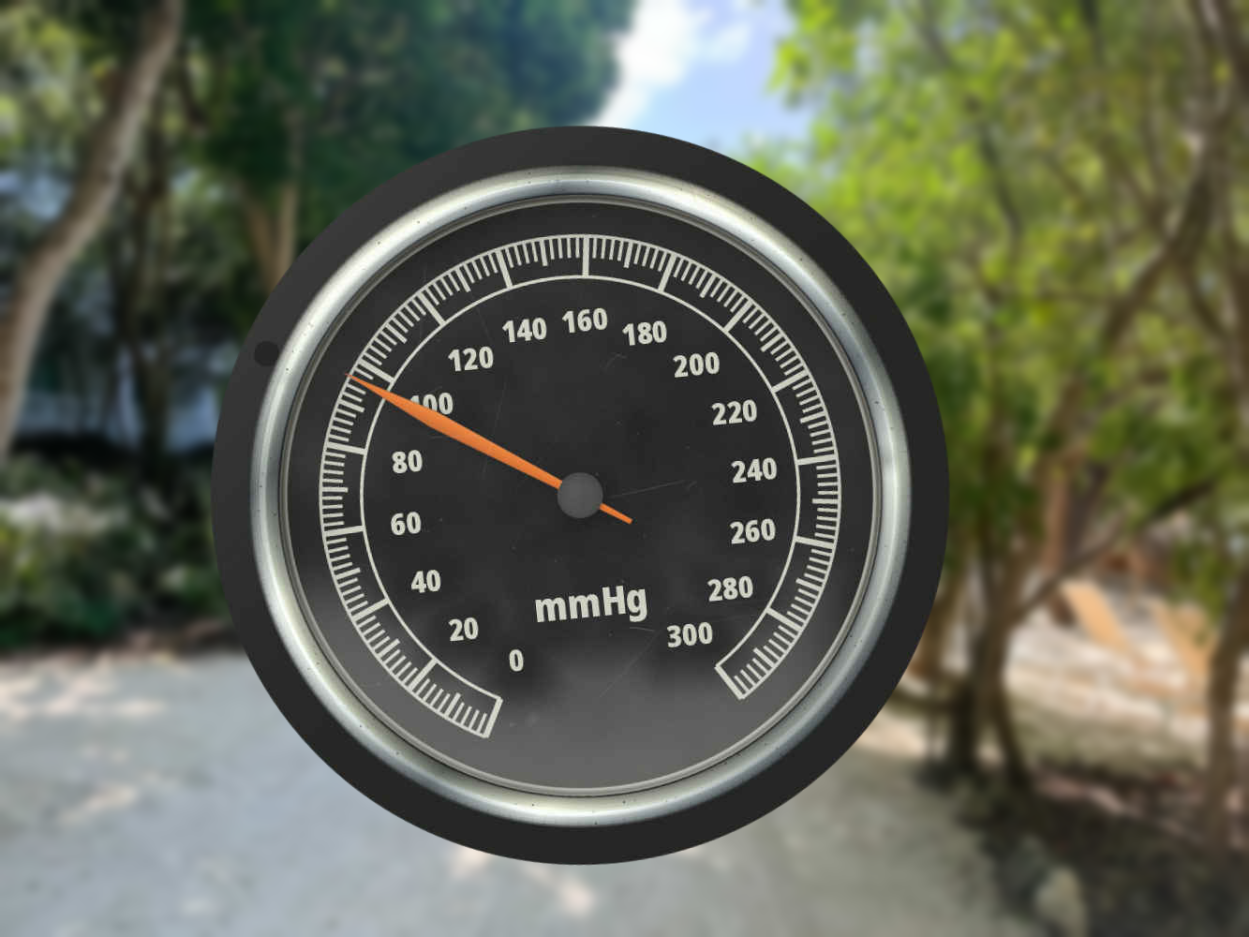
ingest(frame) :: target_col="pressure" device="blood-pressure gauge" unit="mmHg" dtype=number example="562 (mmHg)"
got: 96 (mmHg)
